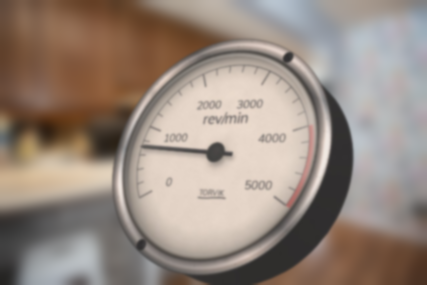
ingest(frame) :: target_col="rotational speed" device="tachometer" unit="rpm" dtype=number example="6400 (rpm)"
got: 700 (rpm)
